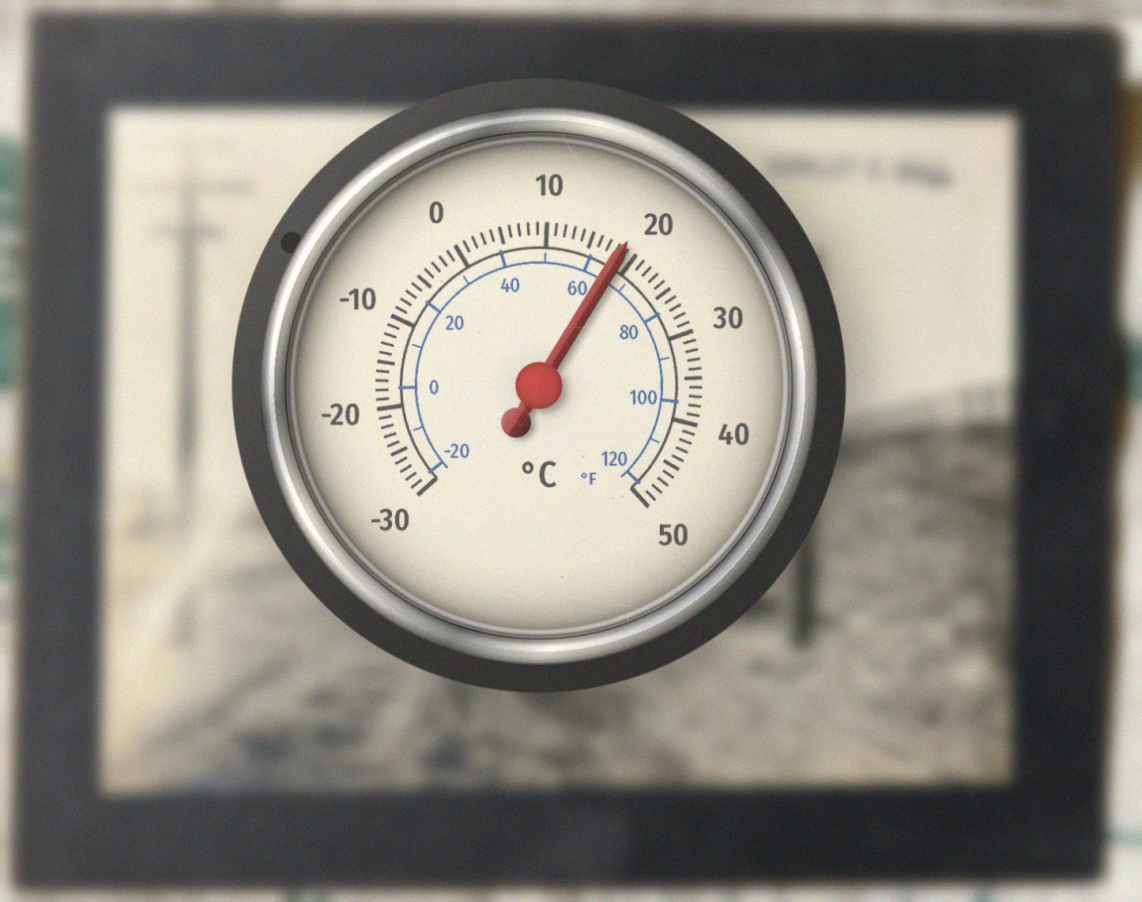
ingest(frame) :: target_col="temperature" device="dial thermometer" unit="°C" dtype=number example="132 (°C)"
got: 18.5 (°C)
